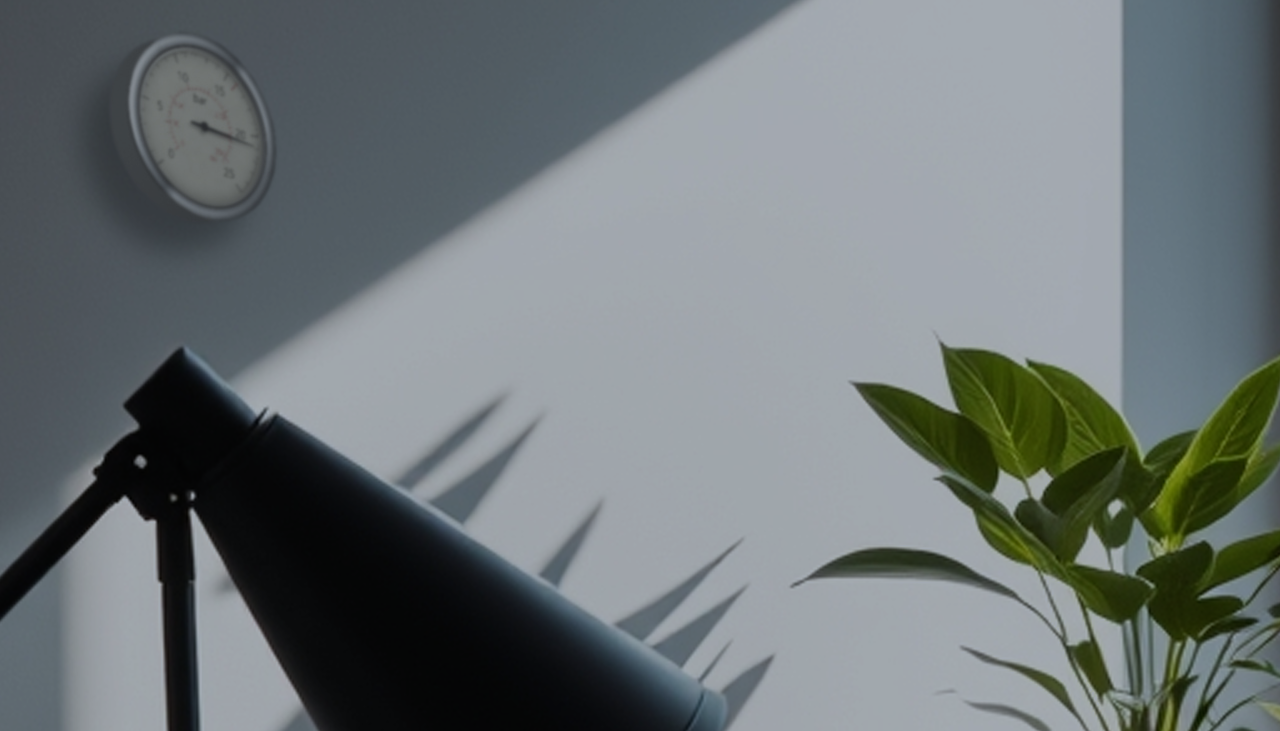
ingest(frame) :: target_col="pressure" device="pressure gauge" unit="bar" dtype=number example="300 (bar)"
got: 21 (bar)
